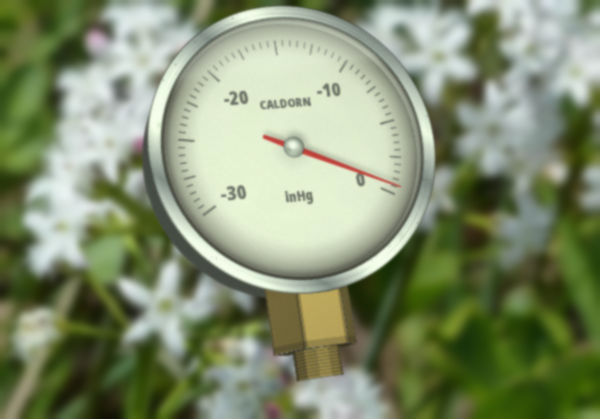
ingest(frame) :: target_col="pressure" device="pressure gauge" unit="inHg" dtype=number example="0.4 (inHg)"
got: -0.5 (inHg)
